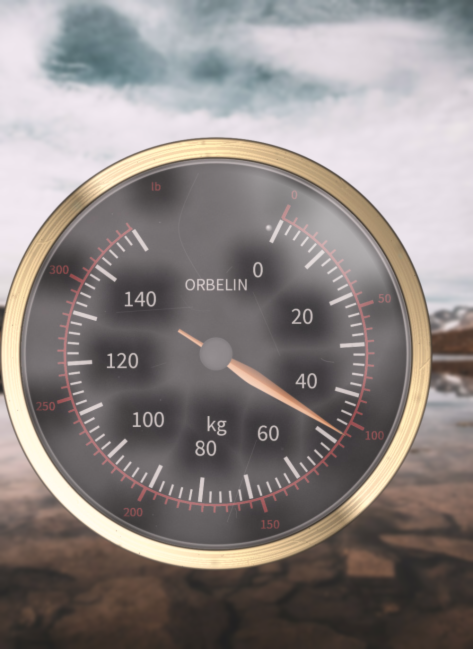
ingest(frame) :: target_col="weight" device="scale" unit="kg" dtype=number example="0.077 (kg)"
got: 48 (kg)
